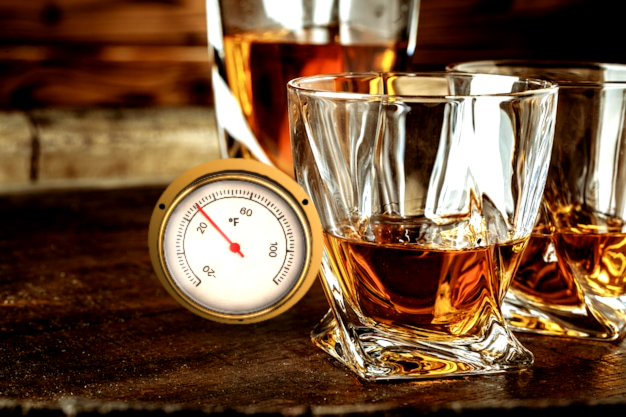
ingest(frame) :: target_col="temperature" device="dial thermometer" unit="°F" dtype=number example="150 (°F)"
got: 30 (°F)
